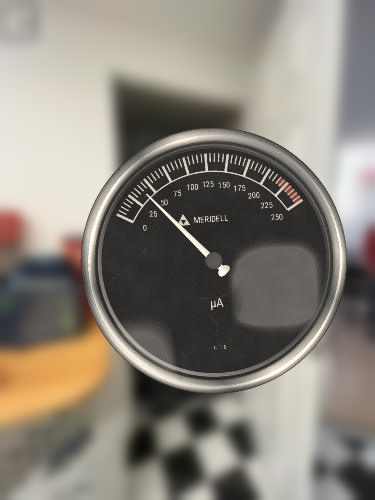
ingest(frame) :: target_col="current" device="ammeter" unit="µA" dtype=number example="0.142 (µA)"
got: 40 (µA)
